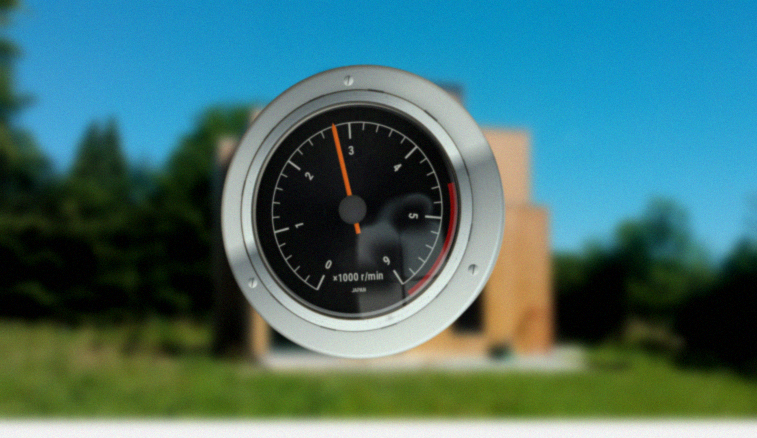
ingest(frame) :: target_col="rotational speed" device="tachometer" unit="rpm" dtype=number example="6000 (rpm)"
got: 2800 (rpm)
